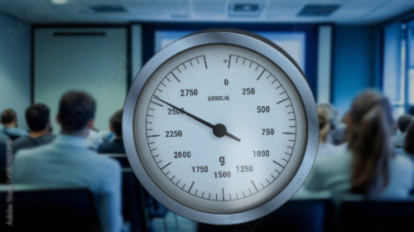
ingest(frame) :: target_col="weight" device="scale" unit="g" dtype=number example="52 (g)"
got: 2550 (g)
